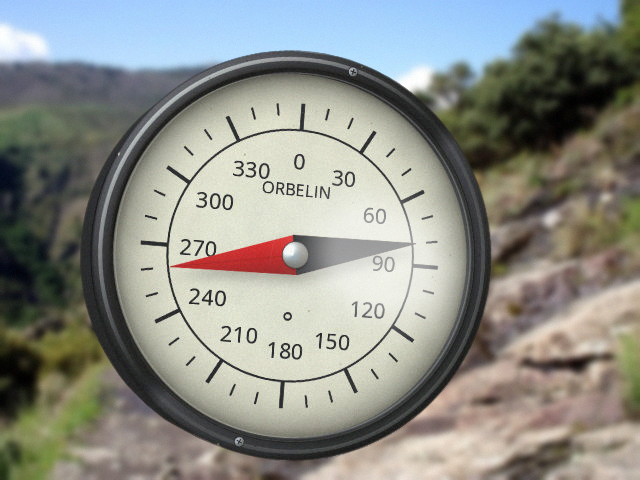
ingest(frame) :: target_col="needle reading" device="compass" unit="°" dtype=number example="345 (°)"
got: 260 (°)
